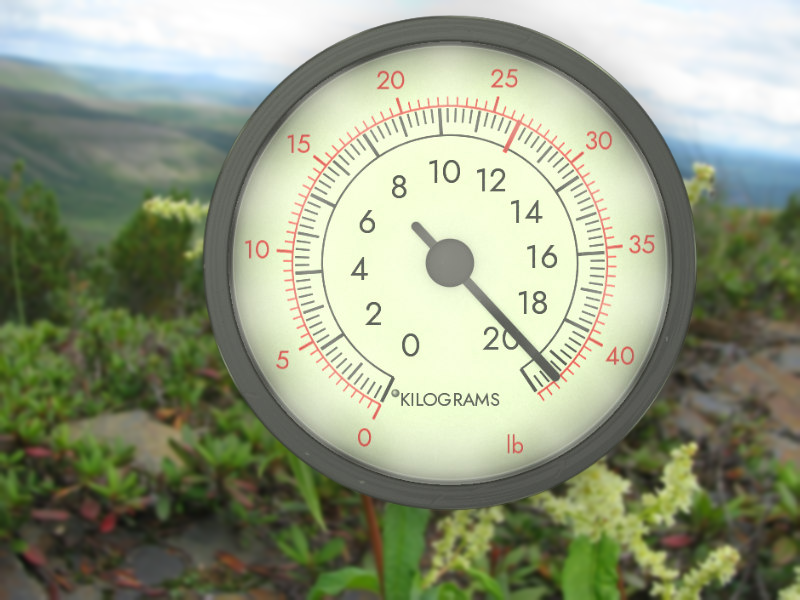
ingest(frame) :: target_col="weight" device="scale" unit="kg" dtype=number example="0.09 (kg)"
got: 19.4 (kg)
